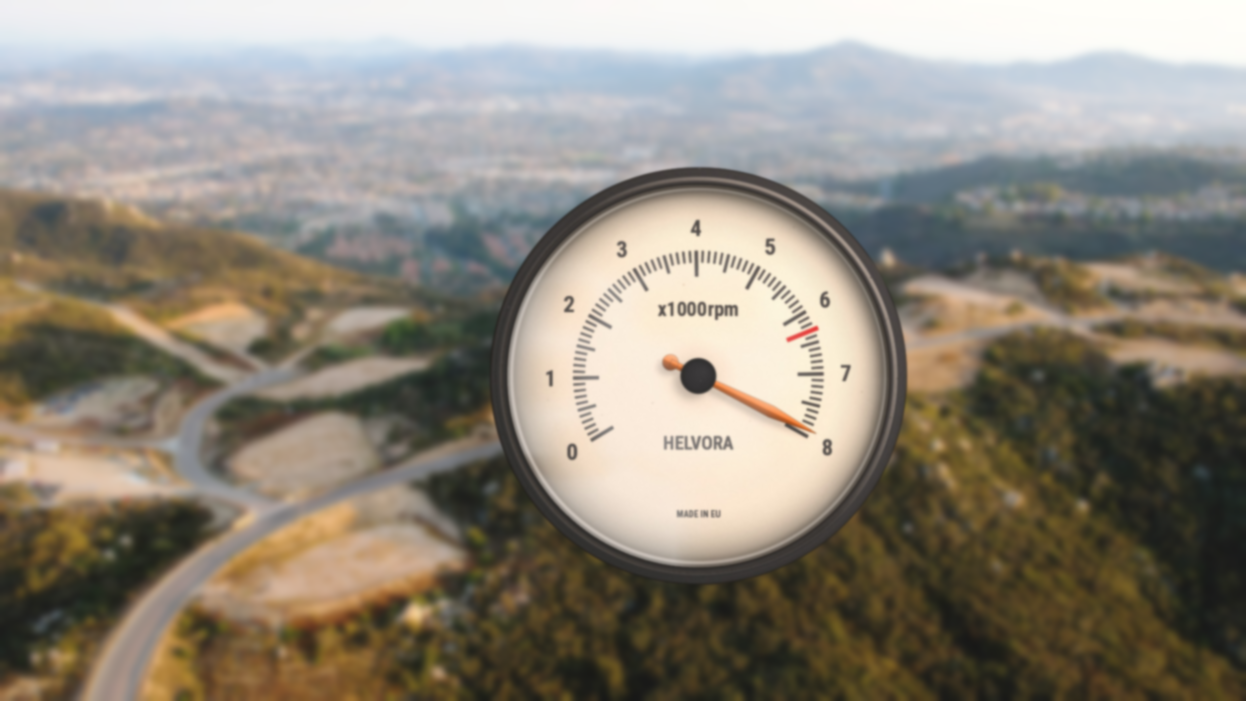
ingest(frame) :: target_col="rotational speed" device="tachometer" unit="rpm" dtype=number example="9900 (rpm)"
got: 7900 (rpm)
